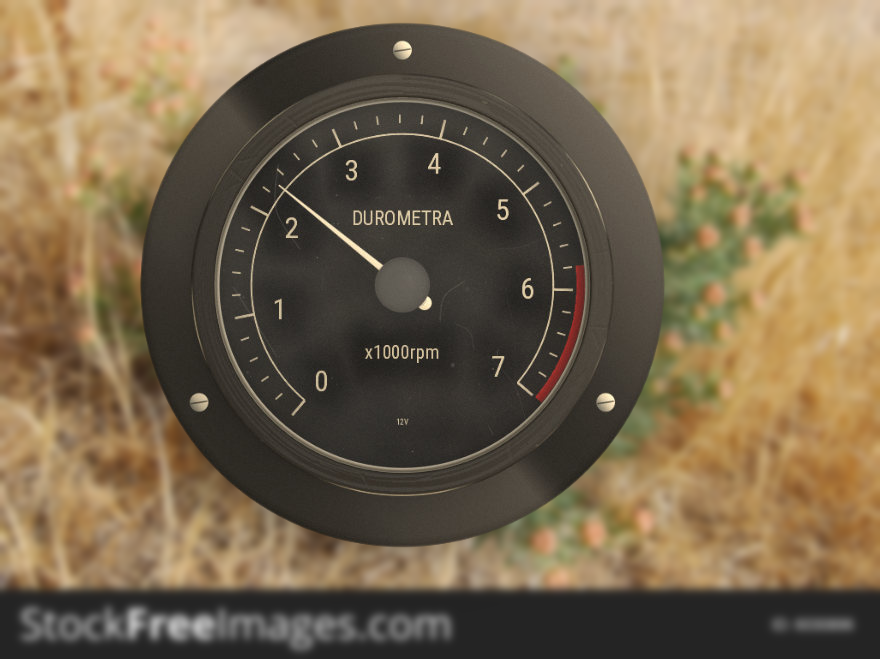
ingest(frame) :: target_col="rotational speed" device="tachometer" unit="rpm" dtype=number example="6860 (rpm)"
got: 2300 (rpm)
